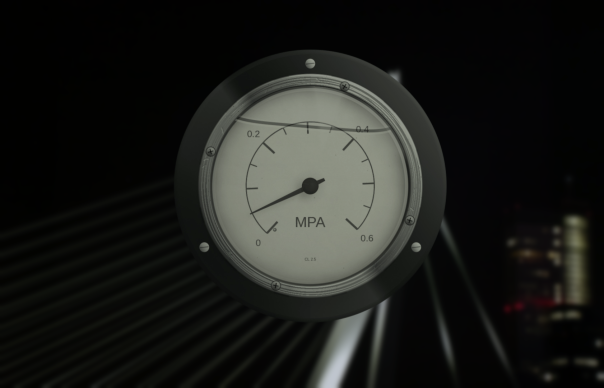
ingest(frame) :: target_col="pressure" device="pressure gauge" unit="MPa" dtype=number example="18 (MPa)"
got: 0.05 (MPa)
